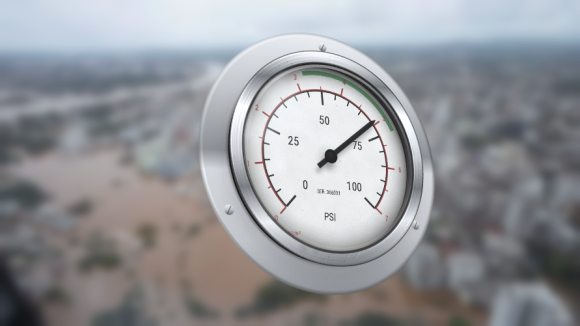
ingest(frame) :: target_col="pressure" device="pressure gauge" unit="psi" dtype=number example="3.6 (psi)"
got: 70 (psi)
